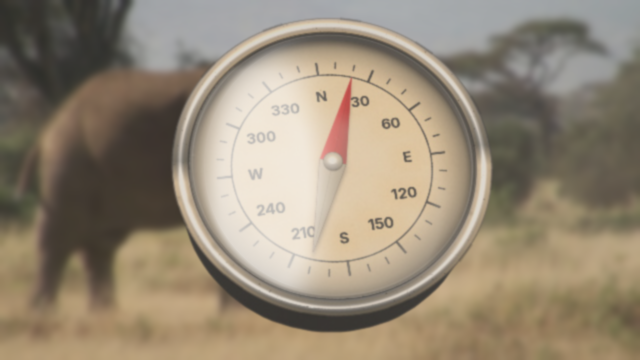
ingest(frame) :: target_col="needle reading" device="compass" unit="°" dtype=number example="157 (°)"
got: 20 (°)
